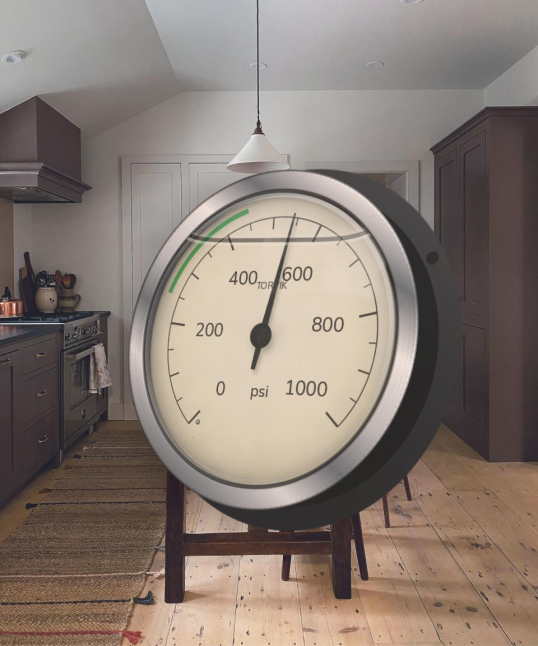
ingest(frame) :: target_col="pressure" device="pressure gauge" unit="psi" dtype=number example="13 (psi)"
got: 550 (psi)
